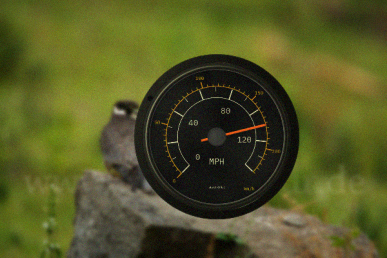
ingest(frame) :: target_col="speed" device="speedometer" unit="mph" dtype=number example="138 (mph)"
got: 110 (mph)
